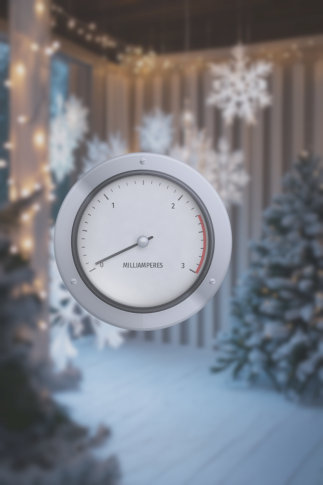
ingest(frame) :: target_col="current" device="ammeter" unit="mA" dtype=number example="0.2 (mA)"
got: 0.05 (mA)
